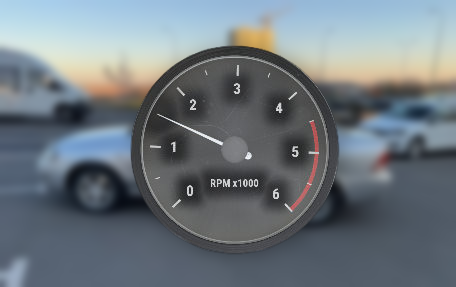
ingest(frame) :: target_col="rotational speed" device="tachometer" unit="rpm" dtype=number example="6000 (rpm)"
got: 1500 (rpm)
